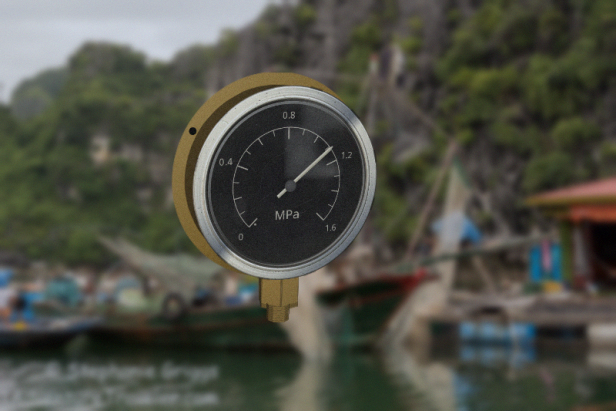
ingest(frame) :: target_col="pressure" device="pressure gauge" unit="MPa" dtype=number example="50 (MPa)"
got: 1.1 (MPa)
